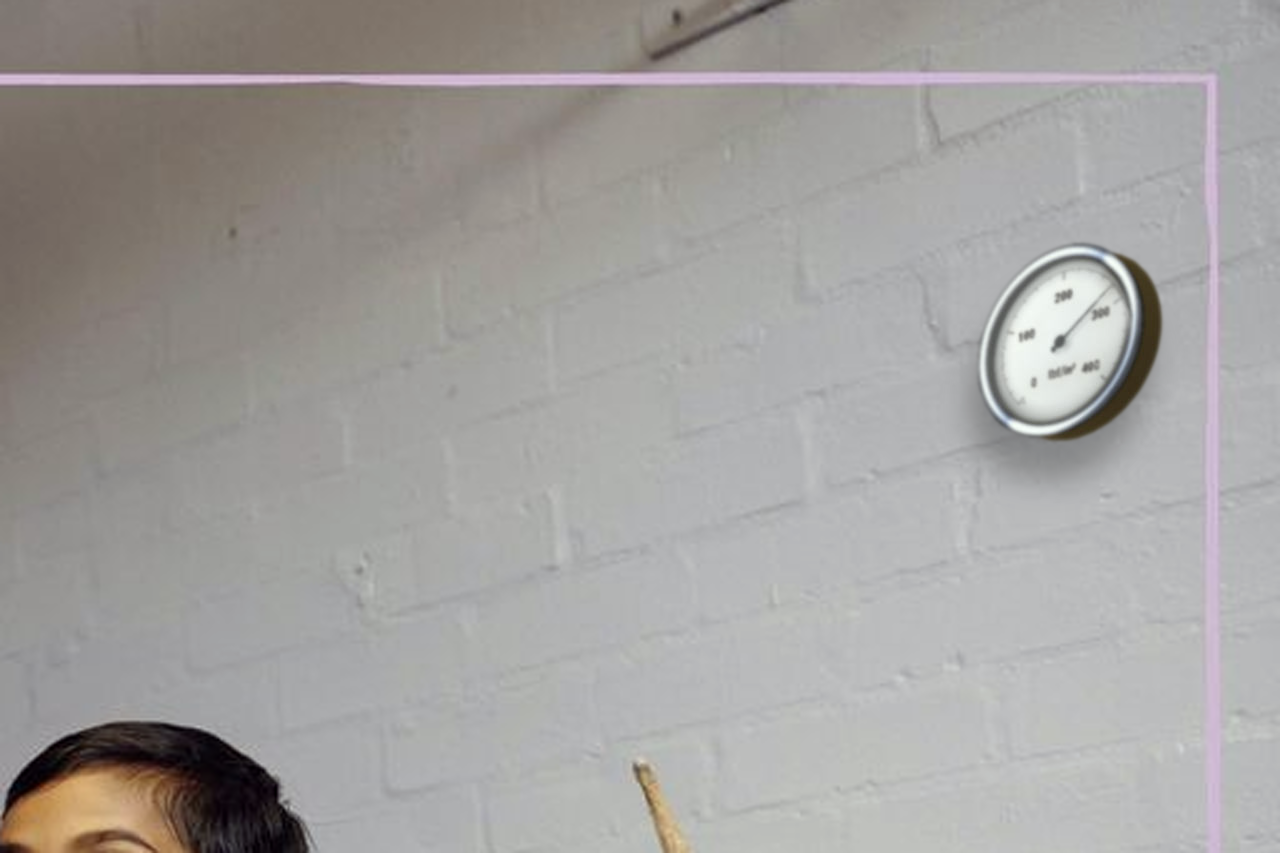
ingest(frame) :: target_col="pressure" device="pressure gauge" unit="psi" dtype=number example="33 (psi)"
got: 280 (psi)
